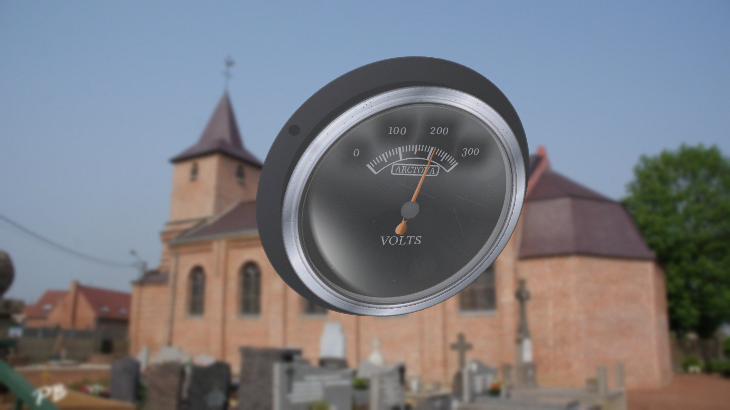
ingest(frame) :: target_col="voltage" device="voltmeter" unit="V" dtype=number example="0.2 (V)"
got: 200 (V)
